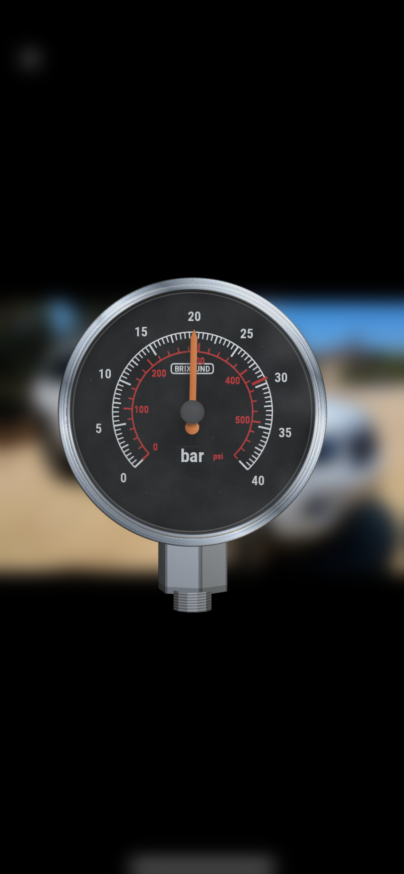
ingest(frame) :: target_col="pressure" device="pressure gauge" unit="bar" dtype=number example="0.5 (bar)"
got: 20 (bar)
